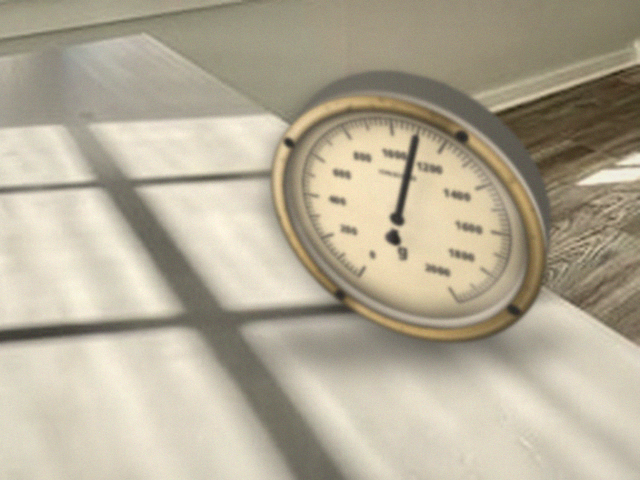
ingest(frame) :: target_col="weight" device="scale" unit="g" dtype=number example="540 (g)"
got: 1100 (g)
